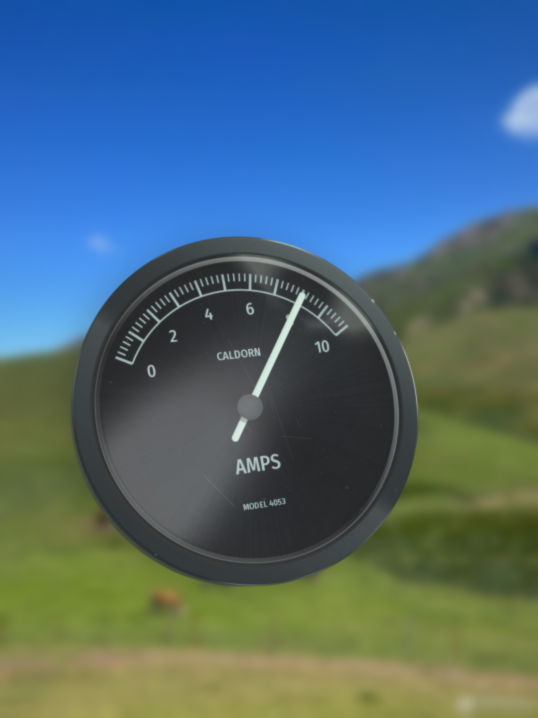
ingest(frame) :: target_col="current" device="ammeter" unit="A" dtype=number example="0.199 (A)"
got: 8 (A)
